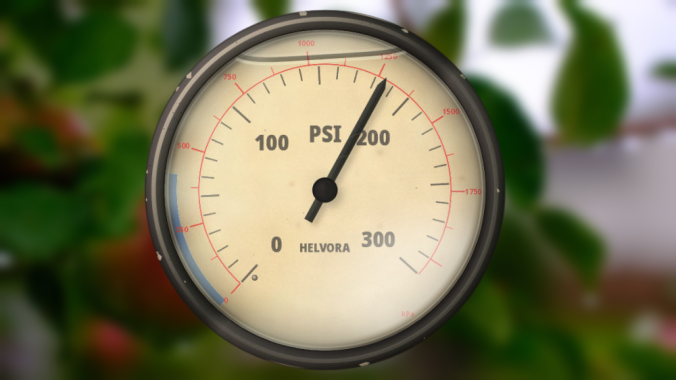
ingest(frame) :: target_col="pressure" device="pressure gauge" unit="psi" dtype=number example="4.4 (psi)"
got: 185 (psi)
